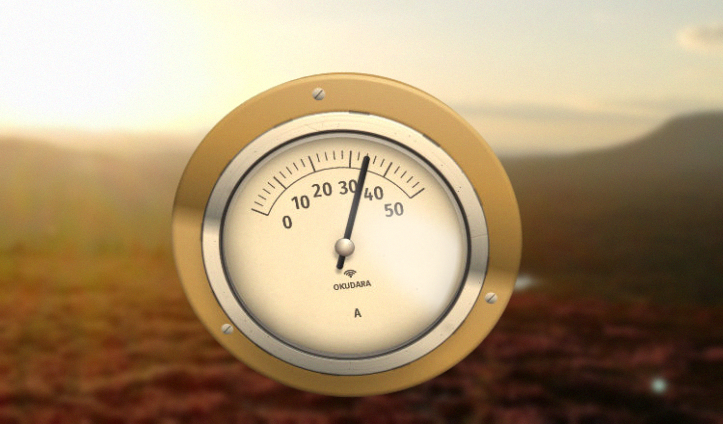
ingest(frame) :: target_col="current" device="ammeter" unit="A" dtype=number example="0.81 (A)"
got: 34 (A)
